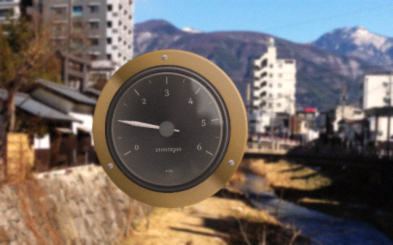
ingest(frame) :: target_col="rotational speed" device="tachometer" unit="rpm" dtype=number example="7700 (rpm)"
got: 1000 (rpm)
